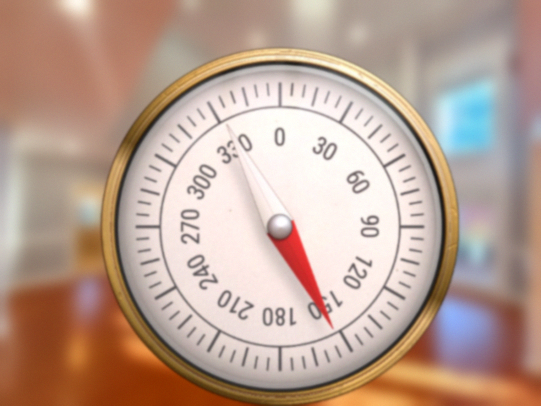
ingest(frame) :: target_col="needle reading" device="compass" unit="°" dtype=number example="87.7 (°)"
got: 152.5 (°)
